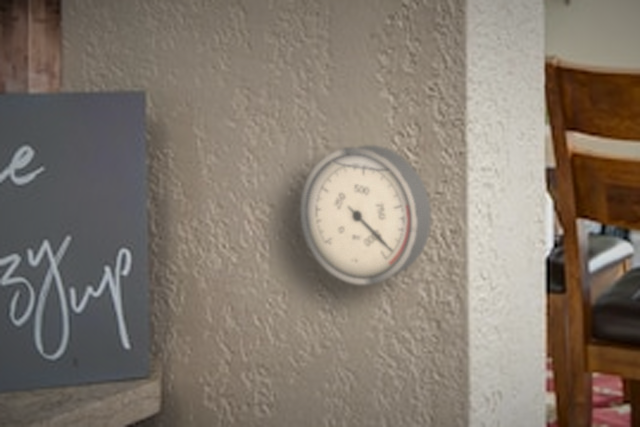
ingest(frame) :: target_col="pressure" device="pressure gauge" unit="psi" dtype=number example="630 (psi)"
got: 950 (psi)
